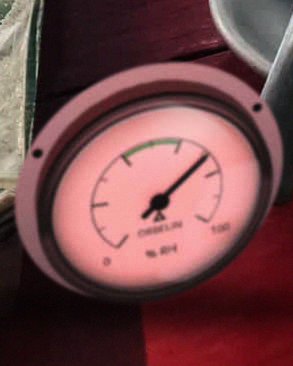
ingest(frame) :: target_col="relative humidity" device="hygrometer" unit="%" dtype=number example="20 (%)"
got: 70 (%)
